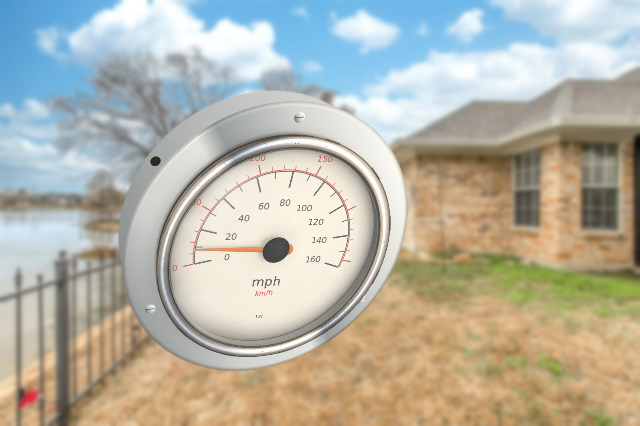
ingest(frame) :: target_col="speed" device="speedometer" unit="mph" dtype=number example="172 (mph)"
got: 10 (mph)
